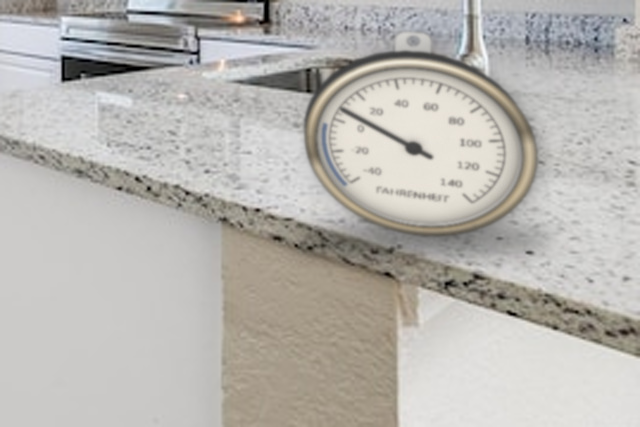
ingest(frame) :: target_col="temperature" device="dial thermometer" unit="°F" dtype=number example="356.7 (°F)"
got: 8 (°F)
